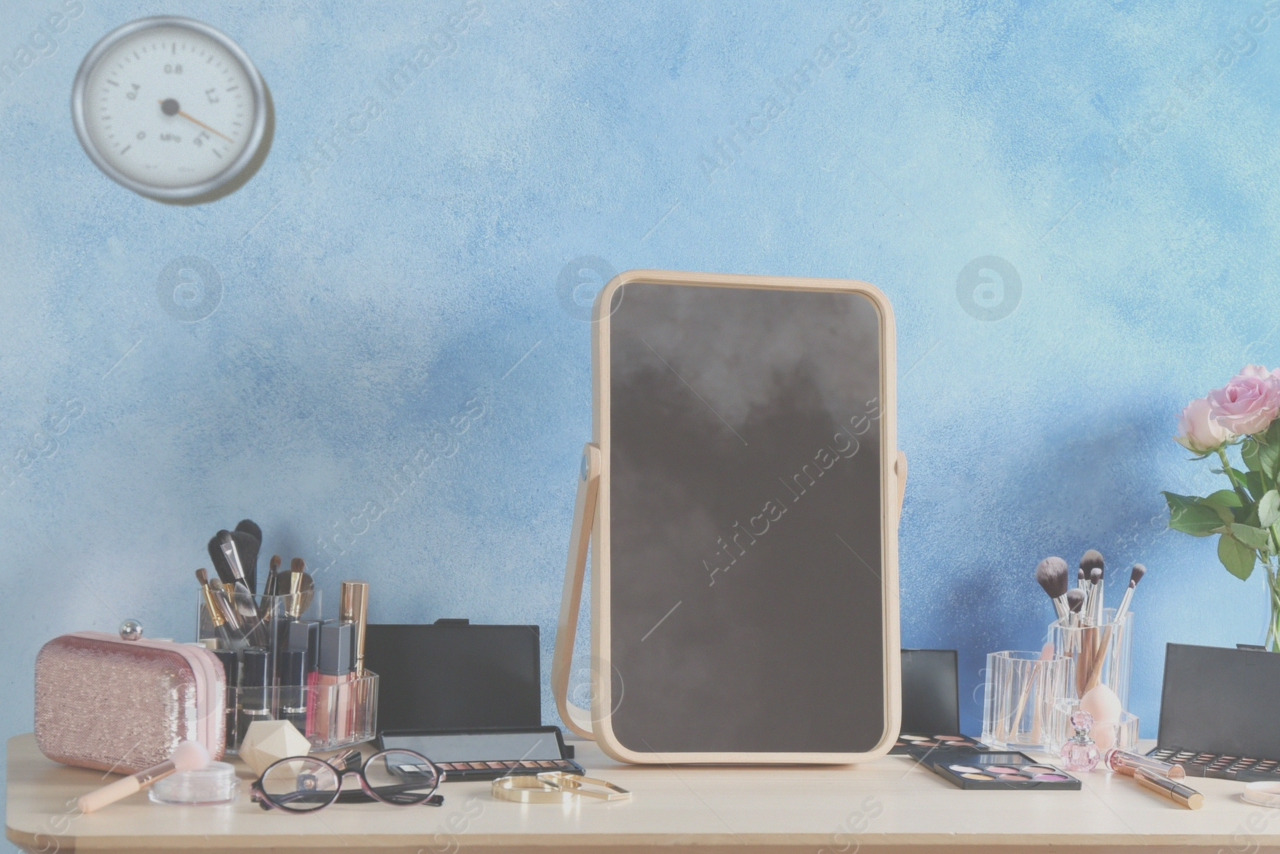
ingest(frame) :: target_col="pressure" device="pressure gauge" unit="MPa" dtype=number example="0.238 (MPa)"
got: 1.5 (MPa)
